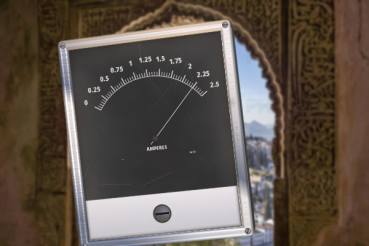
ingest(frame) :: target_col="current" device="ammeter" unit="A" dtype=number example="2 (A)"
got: 2.25 (A)
